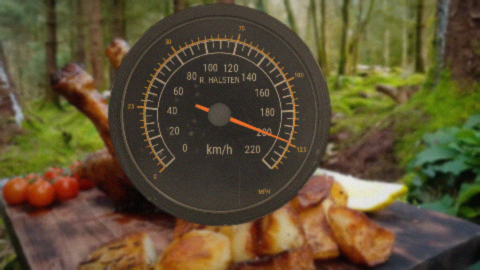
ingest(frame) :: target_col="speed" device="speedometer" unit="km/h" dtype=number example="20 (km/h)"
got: 200 (km/h)
